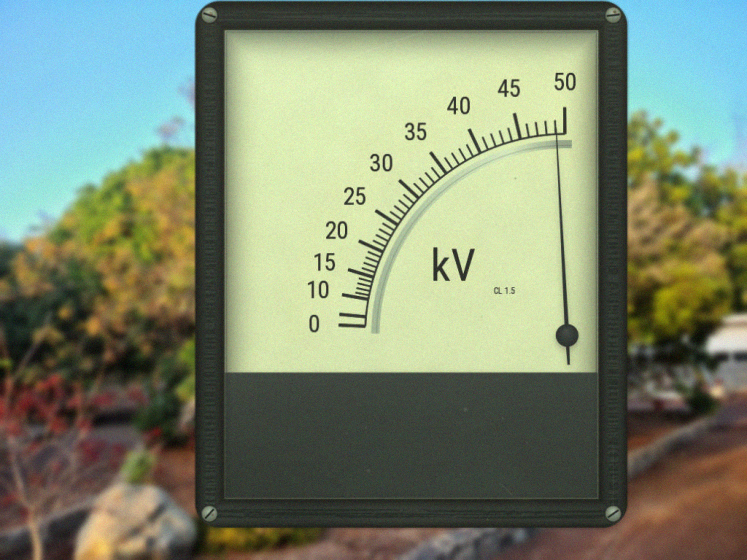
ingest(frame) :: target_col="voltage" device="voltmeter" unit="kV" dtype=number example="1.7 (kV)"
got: 49 (kV)
